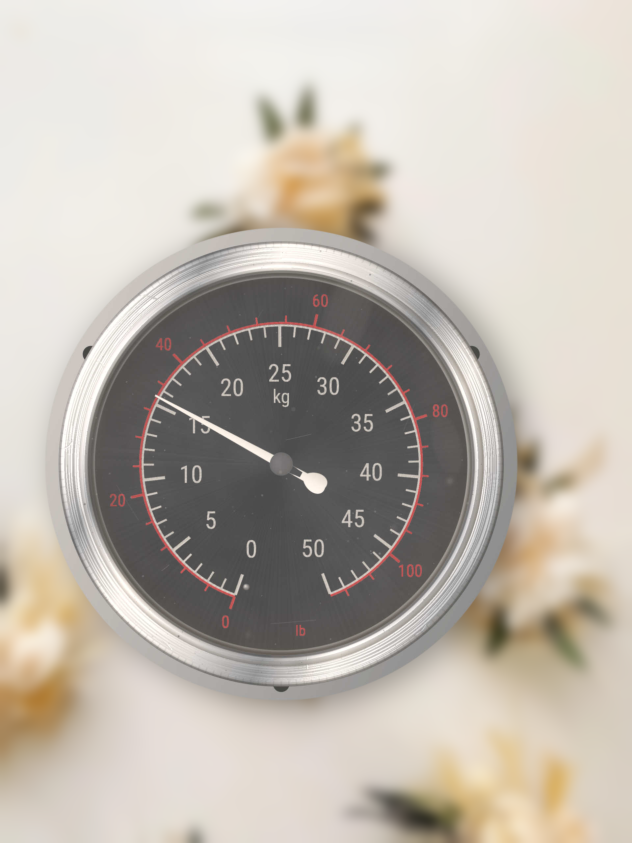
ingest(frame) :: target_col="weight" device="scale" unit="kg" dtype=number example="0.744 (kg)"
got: 15.5 (kg)
